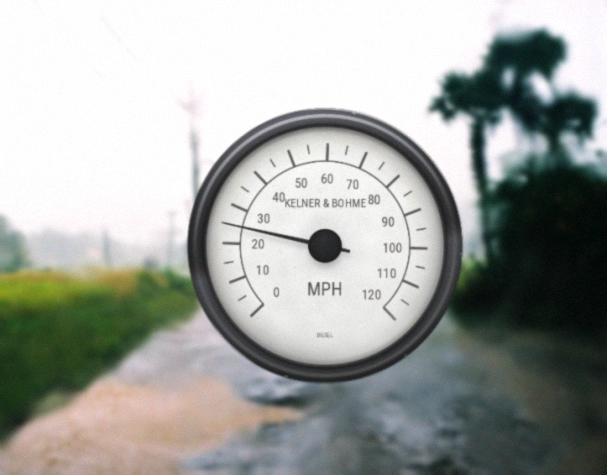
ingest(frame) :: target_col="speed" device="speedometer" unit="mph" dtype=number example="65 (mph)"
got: 25 (mph)
